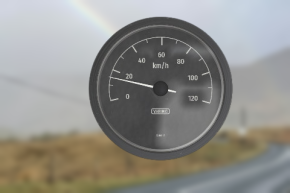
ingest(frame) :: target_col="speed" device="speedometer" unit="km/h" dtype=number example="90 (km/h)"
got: 15 (km/h)
